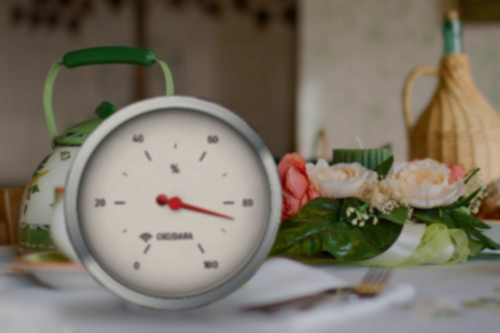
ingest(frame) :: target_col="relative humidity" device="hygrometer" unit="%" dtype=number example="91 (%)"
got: 85 (%)
